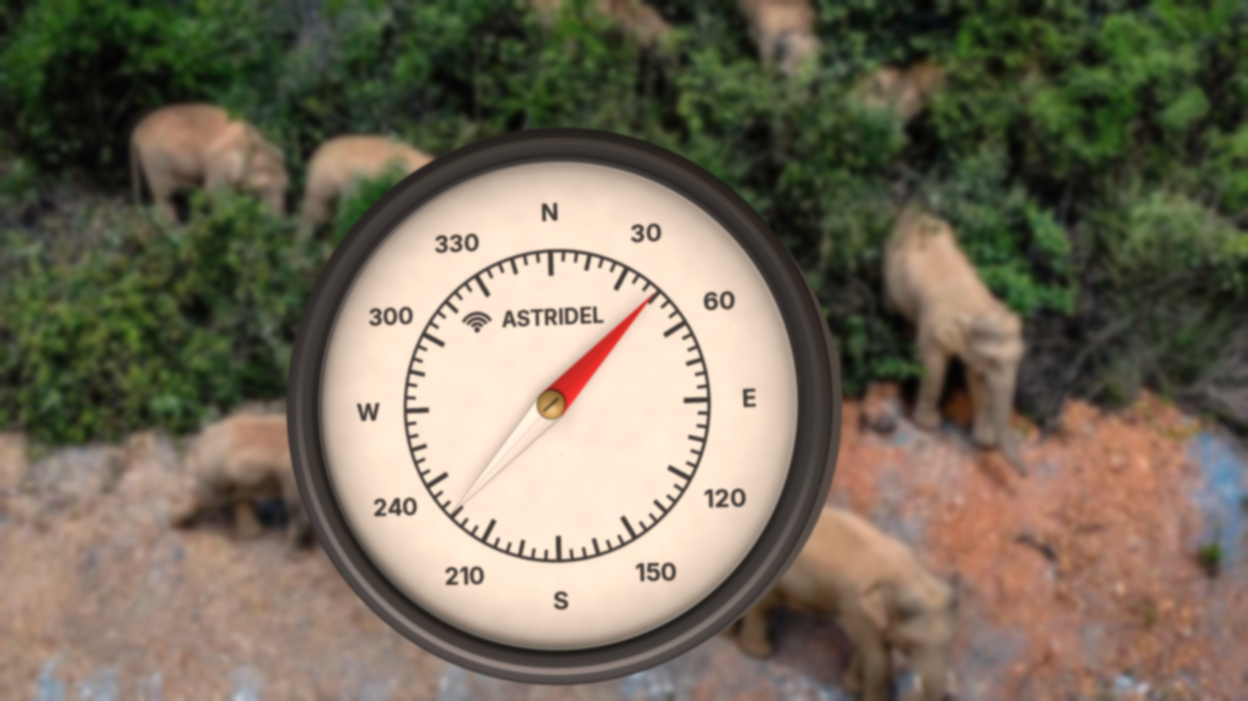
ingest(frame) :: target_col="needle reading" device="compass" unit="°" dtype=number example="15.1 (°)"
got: 45 (°)
